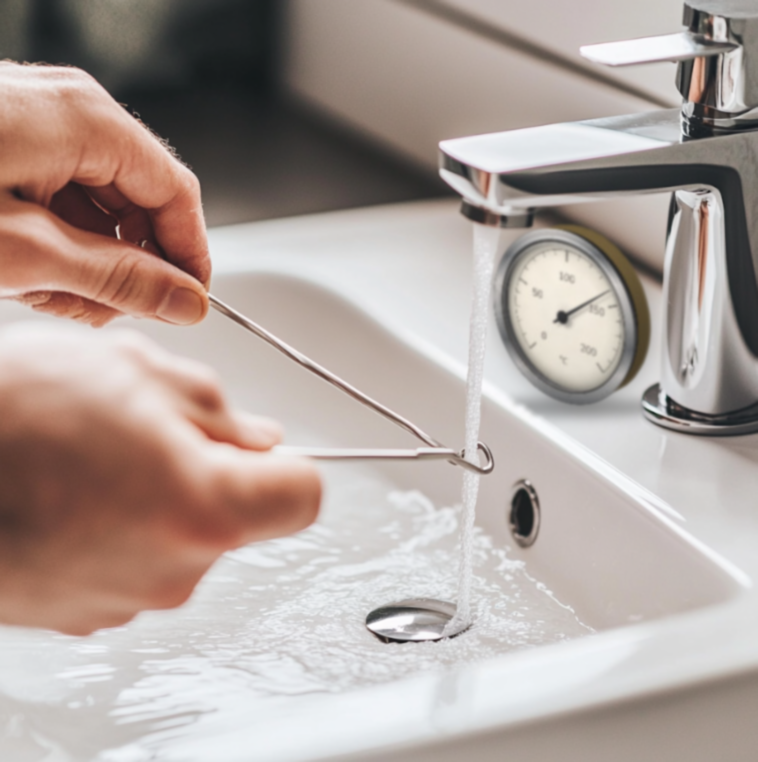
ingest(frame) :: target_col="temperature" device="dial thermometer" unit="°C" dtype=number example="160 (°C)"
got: 140 (°C)
